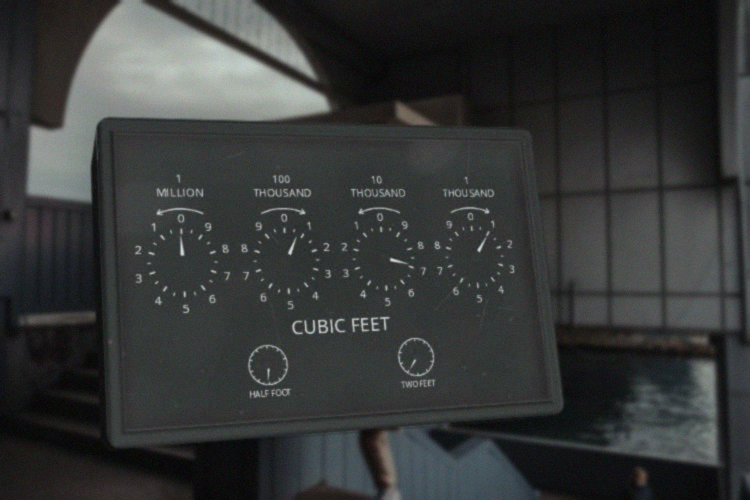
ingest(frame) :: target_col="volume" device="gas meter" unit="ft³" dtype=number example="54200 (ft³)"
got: 7100 (ft³)
